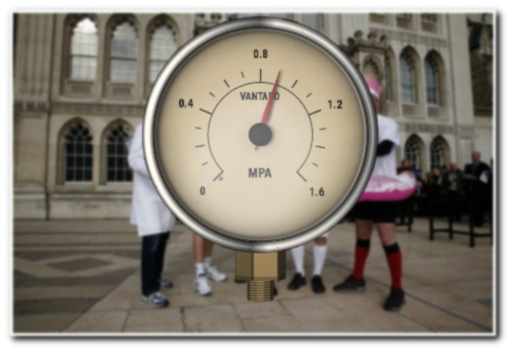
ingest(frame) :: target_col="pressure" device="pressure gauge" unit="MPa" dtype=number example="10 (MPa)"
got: 0.9 (MPa)
